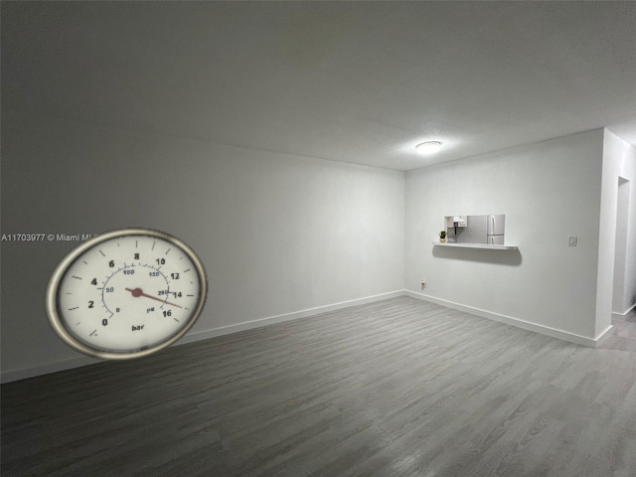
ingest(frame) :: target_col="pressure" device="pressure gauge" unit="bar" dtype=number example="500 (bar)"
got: 15 (bar)
